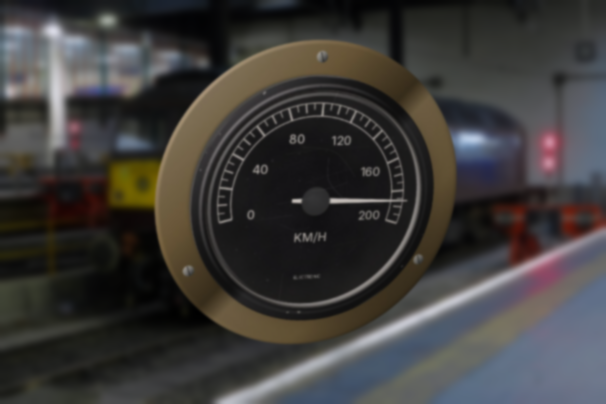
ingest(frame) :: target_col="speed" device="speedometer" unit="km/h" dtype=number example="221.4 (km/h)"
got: 185 (km/h)
